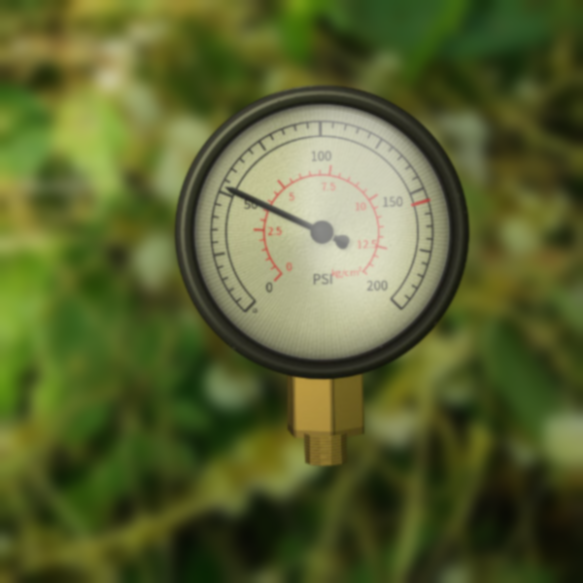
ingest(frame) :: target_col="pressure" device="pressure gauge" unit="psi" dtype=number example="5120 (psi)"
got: 52.5 (psi)
